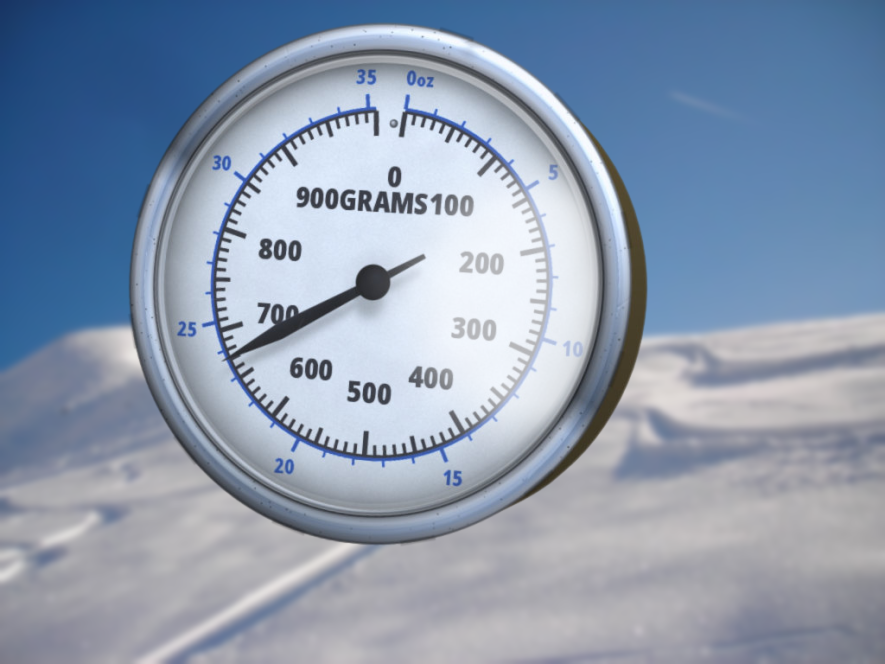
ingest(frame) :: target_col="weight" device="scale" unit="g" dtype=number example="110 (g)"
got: 670 (g)
